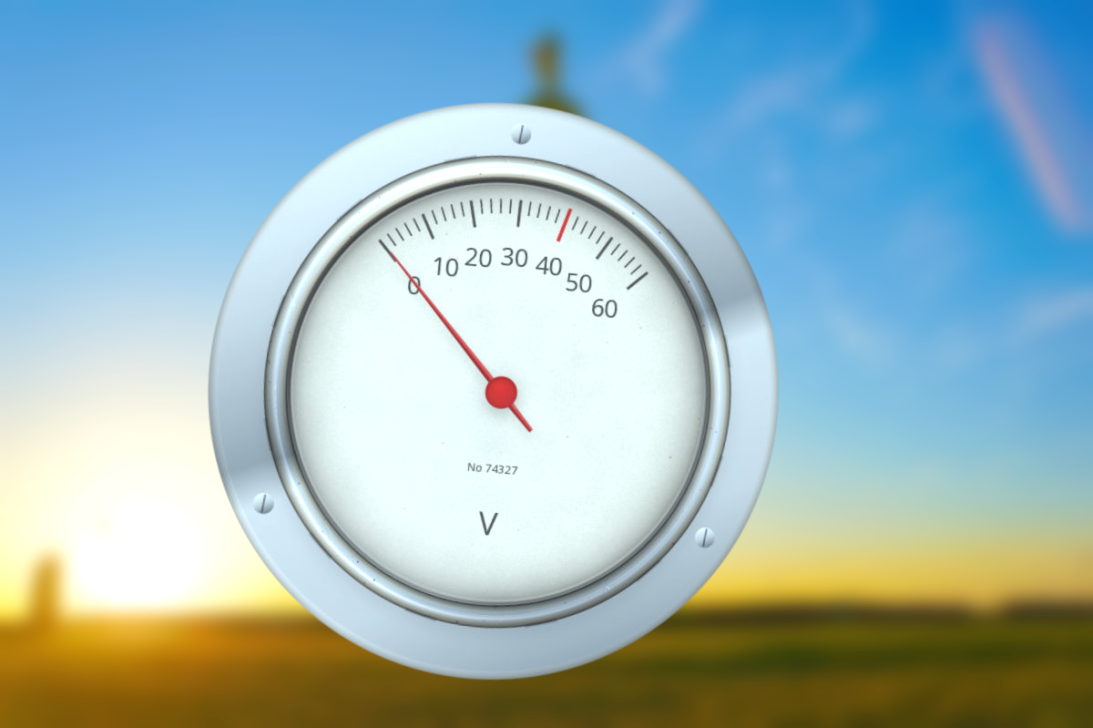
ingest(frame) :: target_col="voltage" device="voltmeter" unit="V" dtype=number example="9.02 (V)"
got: 0 (V)
